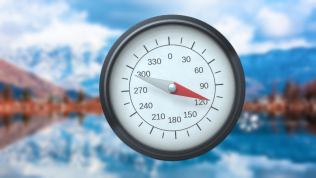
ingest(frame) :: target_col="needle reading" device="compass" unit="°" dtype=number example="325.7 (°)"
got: 112.5 (°)
